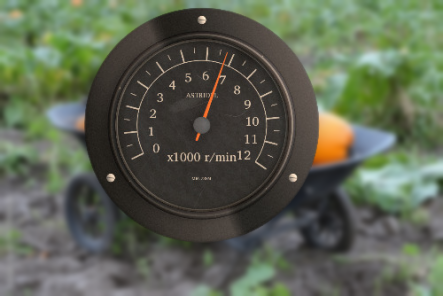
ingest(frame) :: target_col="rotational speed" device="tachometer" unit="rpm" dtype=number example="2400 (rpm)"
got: 6750 (rpm)
